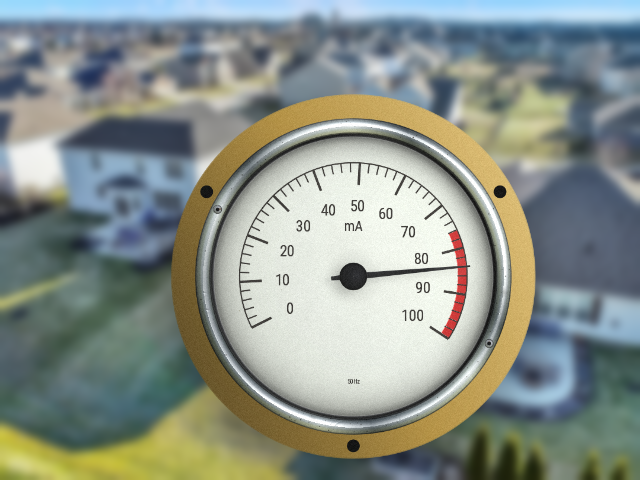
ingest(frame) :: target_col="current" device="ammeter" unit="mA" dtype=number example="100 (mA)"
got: 84 (mA)
